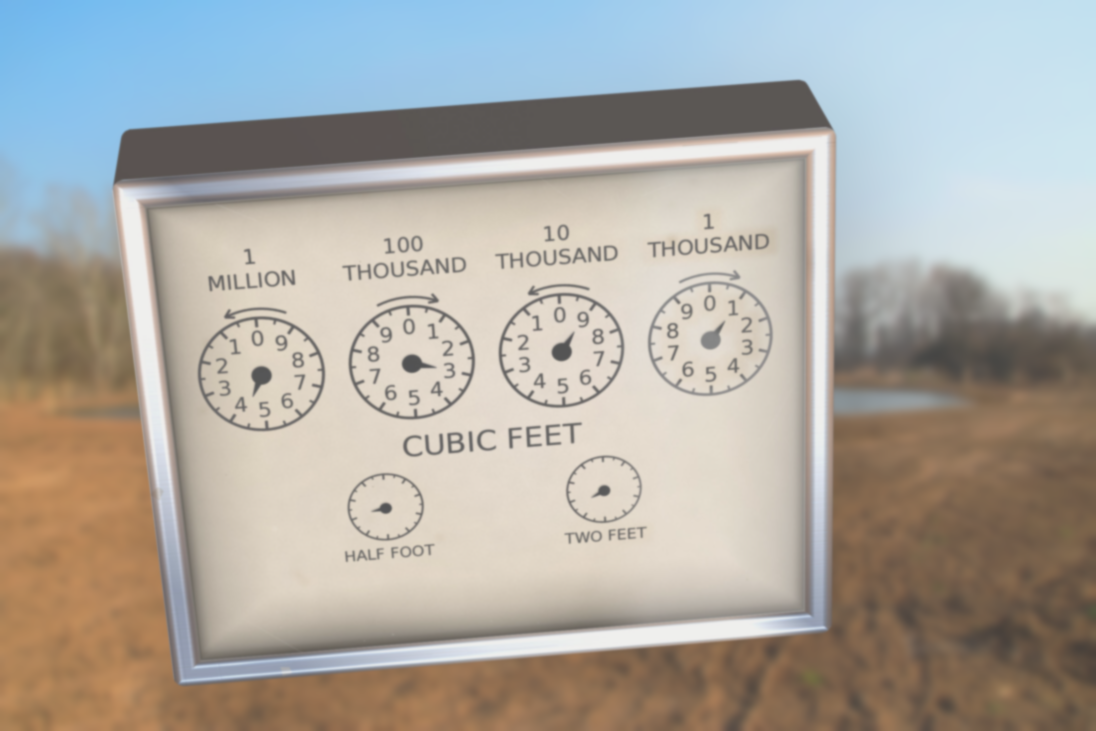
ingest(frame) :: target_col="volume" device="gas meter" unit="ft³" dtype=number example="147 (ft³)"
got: 429100 (ft³)
